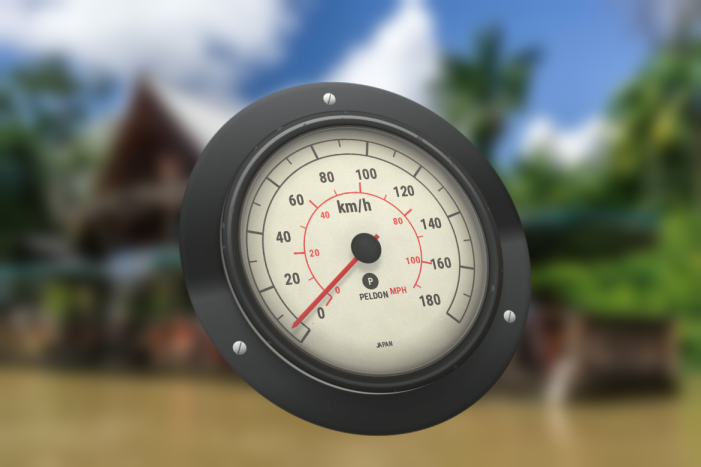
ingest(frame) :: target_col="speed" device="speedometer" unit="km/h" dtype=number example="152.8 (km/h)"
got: 5 (km/h)
